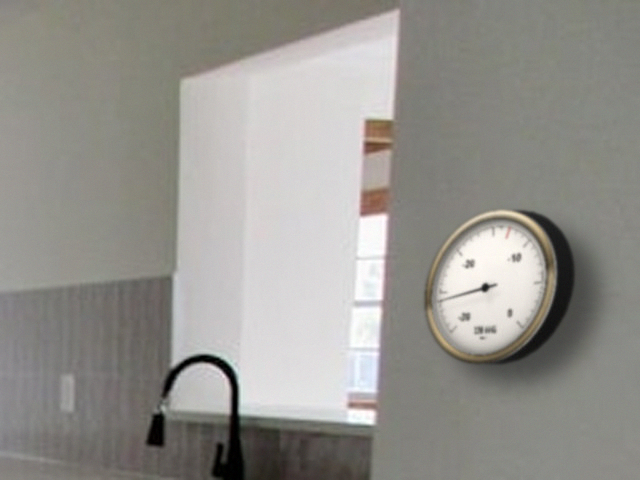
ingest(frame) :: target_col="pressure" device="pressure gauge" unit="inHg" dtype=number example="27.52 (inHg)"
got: -26 (inHg)
